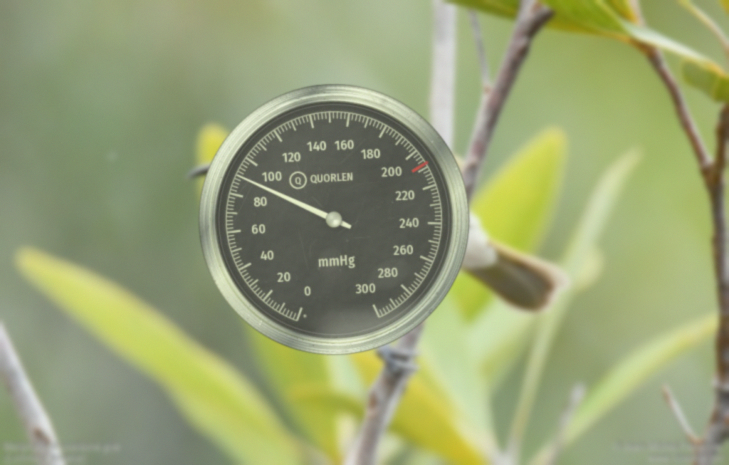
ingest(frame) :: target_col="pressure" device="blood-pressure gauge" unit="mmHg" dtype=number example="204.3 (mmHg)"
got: 90 (mmHg)
